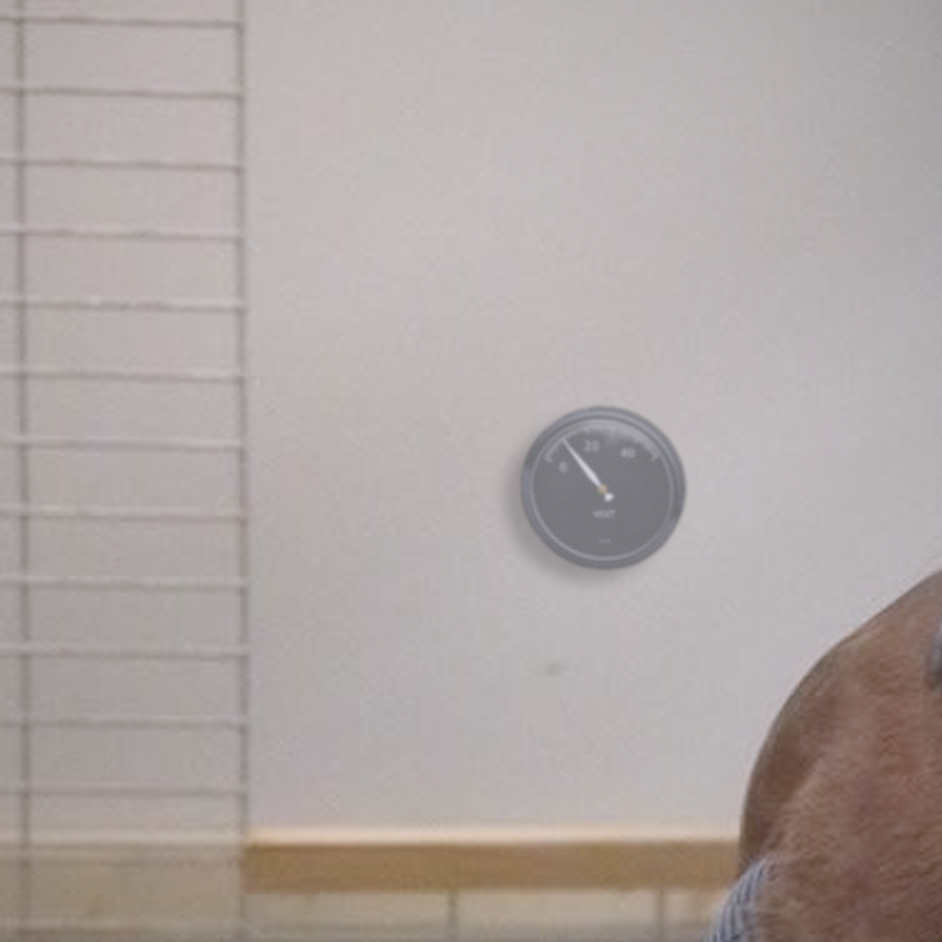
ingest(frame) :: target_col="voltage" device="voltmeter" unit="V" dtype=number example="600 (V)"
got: 10 (V)
